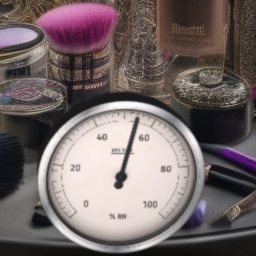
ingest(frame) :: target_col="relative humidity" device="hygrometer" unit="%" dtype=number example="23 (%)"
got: 54 (%)
